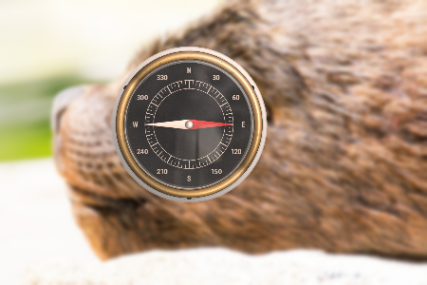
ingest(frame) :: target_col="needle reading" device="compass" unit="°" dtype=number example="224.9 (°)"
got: 90 (°)
